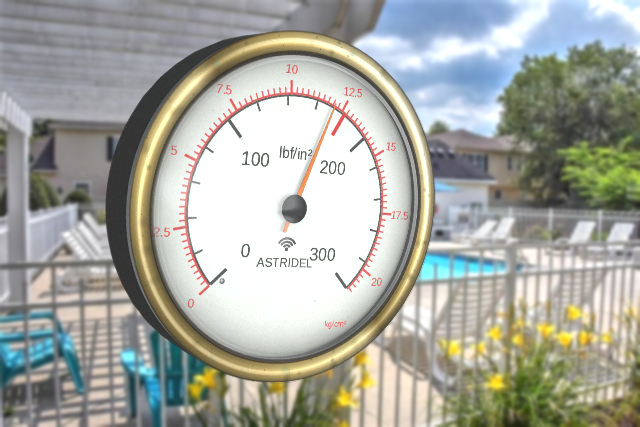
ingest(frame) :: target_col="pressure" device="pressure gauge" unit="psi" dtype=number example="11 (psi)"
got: 170 (psi)
